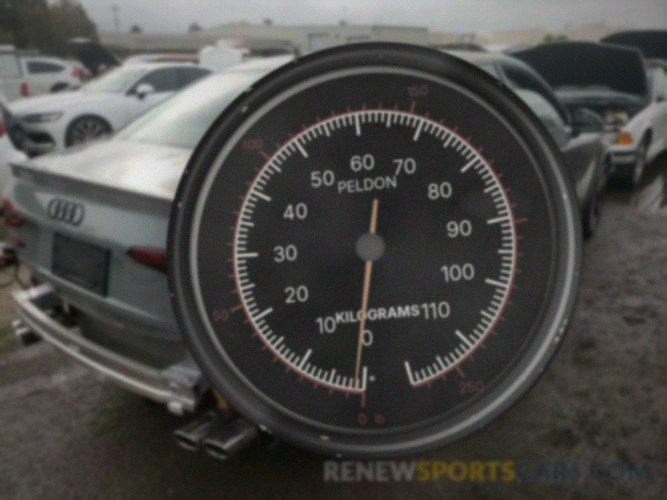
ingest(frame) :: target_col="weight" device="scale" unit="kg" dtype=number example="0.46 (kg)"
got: 1 (kg)
